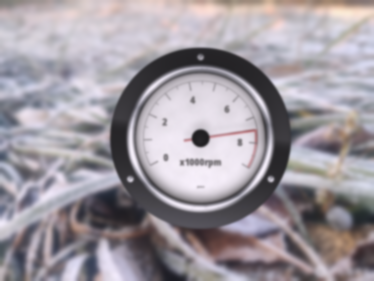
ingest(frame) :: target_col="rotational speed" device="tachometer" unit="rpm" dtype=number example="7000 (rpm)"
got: 7500 (rpm)
